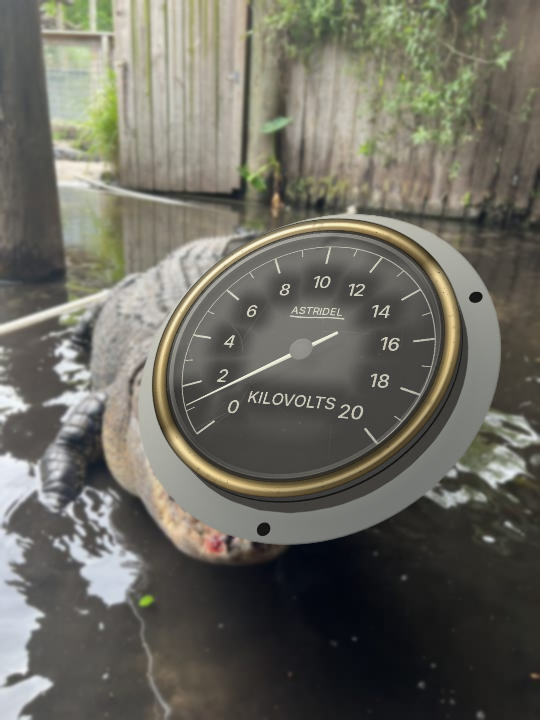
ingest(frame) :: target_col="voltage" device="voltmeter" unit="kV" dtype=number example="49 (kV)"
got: 1 (kV)
